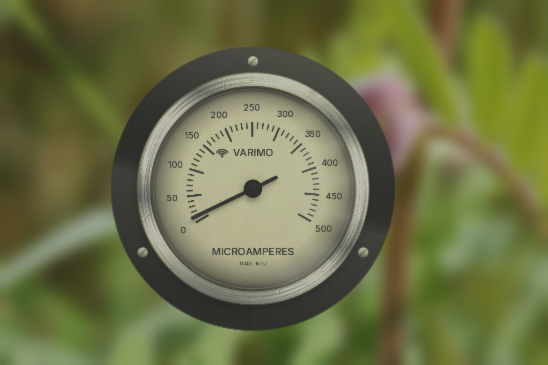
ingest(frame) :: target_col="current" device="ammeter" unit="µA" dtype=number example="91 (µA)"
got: 10 (µA)
